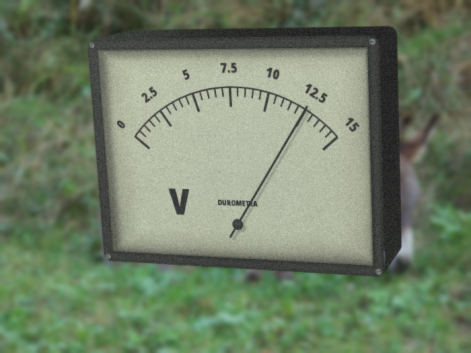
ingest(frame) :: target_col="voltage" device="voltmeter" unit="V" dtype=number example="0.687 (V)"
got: 12.5 (V)
